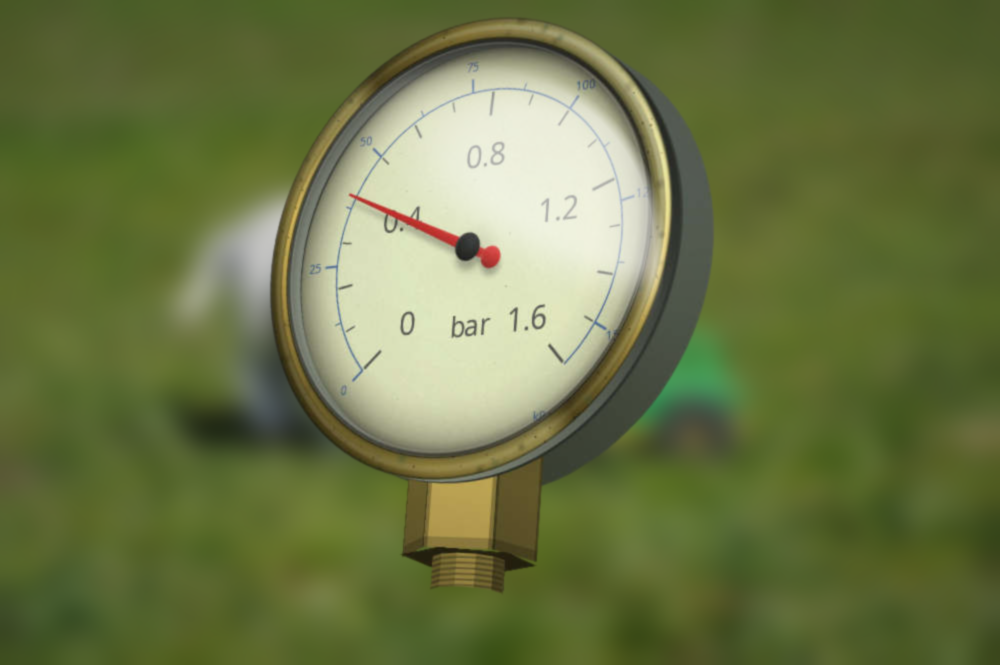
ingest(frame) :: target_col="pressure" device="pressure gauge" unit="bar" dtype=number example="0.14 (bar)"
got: 0.4 (bar)
